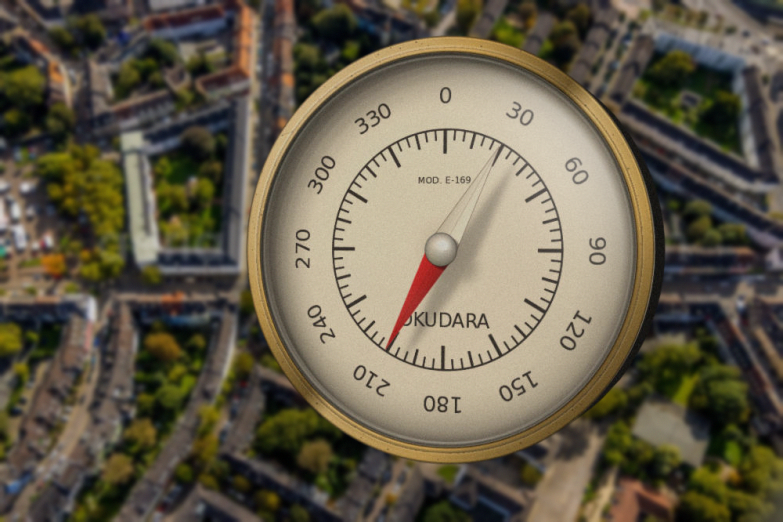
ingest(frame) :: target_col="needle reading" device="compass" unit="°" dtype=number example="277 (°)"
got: 210 (°)
